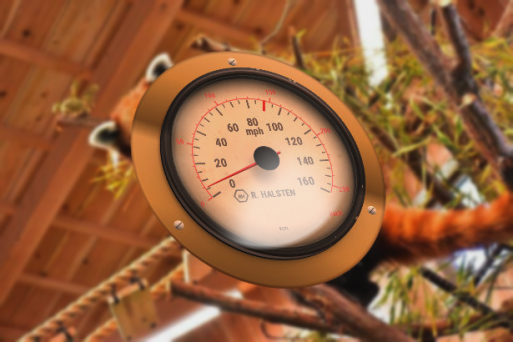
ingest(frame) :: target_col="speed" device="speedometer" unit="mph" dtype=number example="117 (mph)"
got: 5 (mph)
